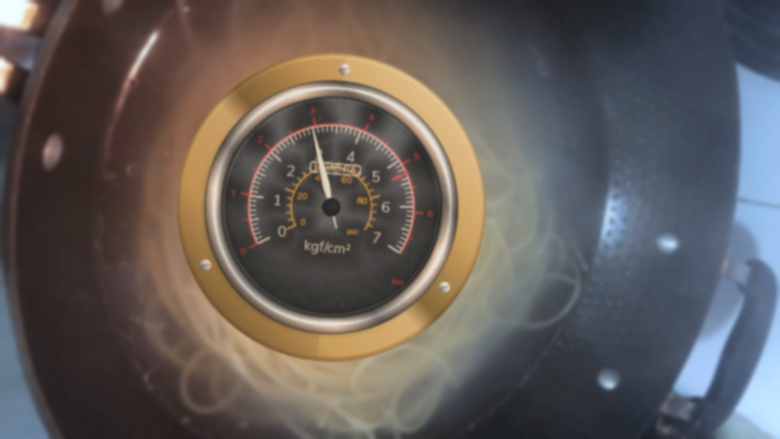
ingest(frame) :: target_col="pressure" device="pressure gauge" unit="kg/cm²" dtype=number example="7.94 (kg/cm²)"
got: 3 (kg/cm²)
